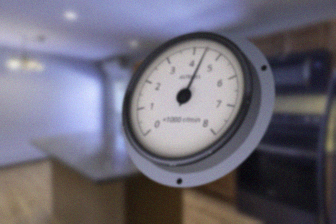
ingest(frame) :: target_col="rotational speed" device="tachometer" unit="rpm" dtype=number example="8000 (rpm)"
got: 4500 (rpm)
